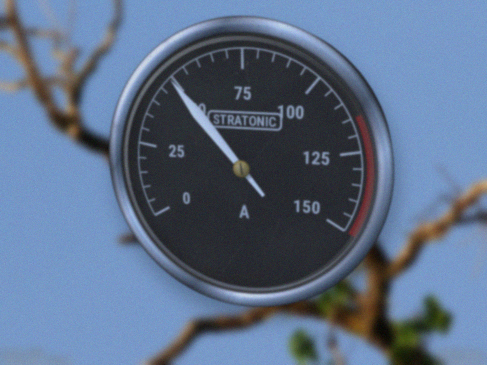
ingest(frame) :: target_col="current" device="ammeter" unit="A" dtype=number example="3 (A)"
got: 50 (A)
